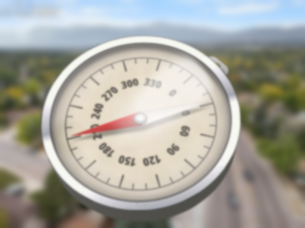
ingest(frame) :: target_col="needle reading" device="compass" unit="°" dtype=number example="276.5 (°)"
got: 210 (°)
